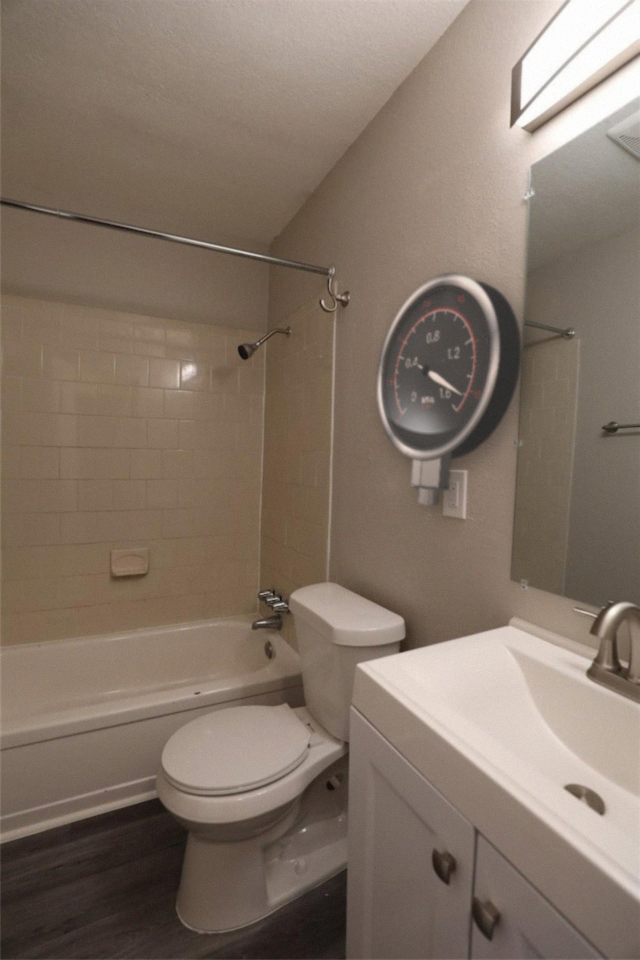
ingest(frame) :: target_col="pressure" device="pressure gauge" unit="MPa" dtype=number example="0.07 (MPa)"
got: 1.5 (MPa)
